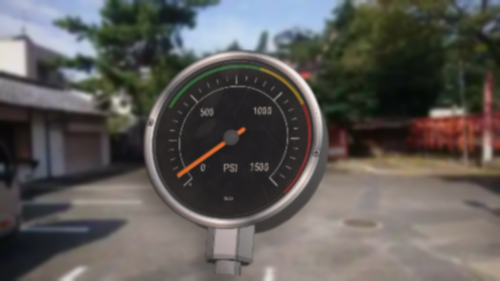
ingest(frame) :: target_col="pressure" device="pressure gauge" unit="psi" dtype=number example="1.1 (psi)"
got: 50 (psi)
